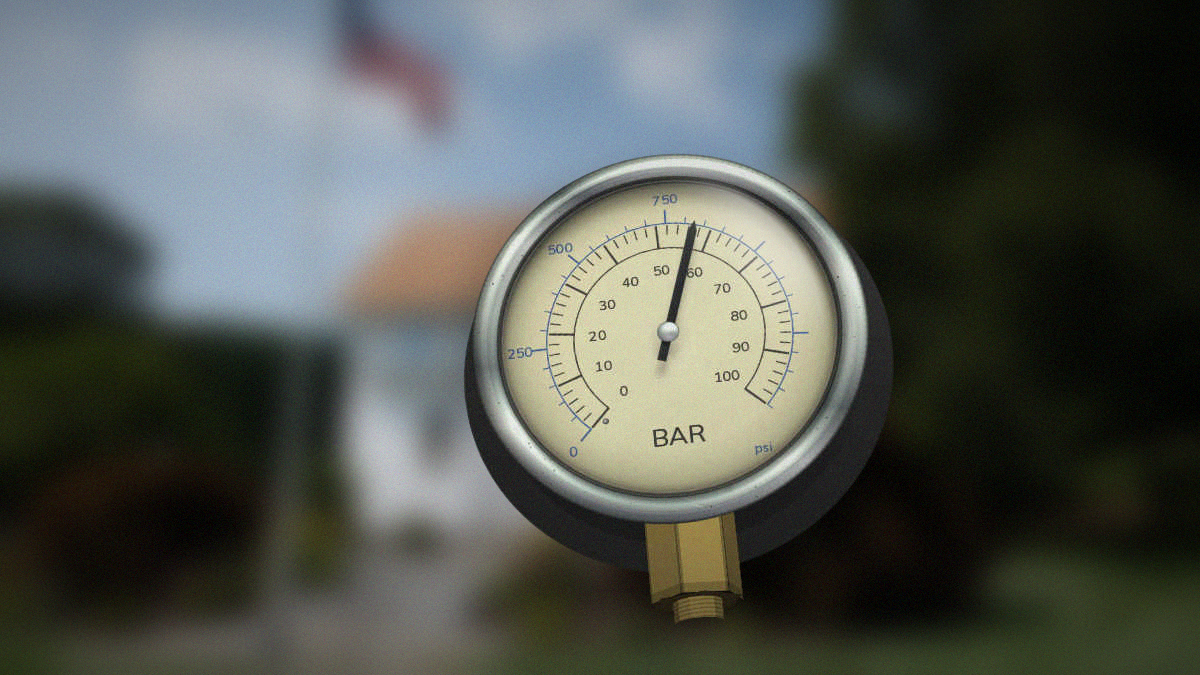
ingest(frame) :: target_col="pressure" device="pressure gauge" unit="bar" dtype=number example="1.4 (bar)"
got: 57 (bar)
